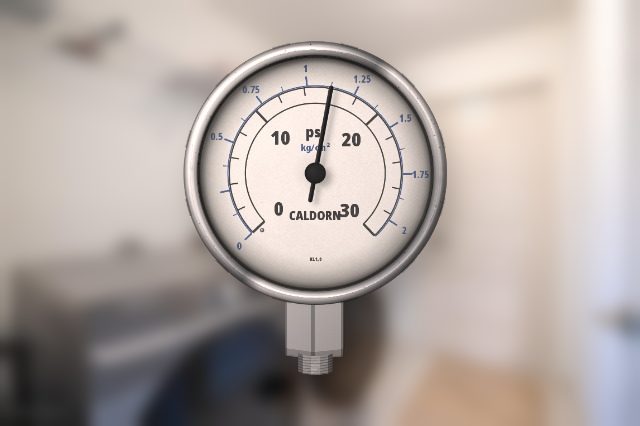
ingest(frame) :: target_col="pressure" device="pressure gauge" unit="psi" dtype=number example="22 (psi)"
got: 16 (psi)
